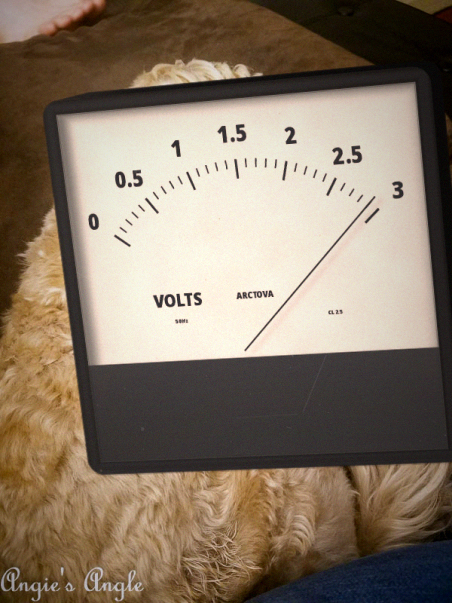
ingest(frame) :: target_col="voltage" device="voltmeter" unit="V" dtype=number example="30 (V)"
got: 2.9 (V)
